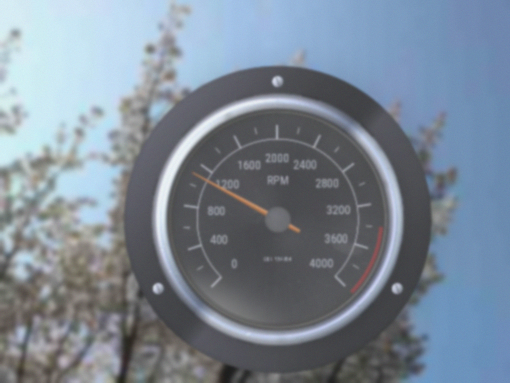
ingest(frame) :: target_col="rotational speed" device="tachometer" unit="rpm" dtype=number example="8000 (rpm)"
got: 1100 (rpm)
